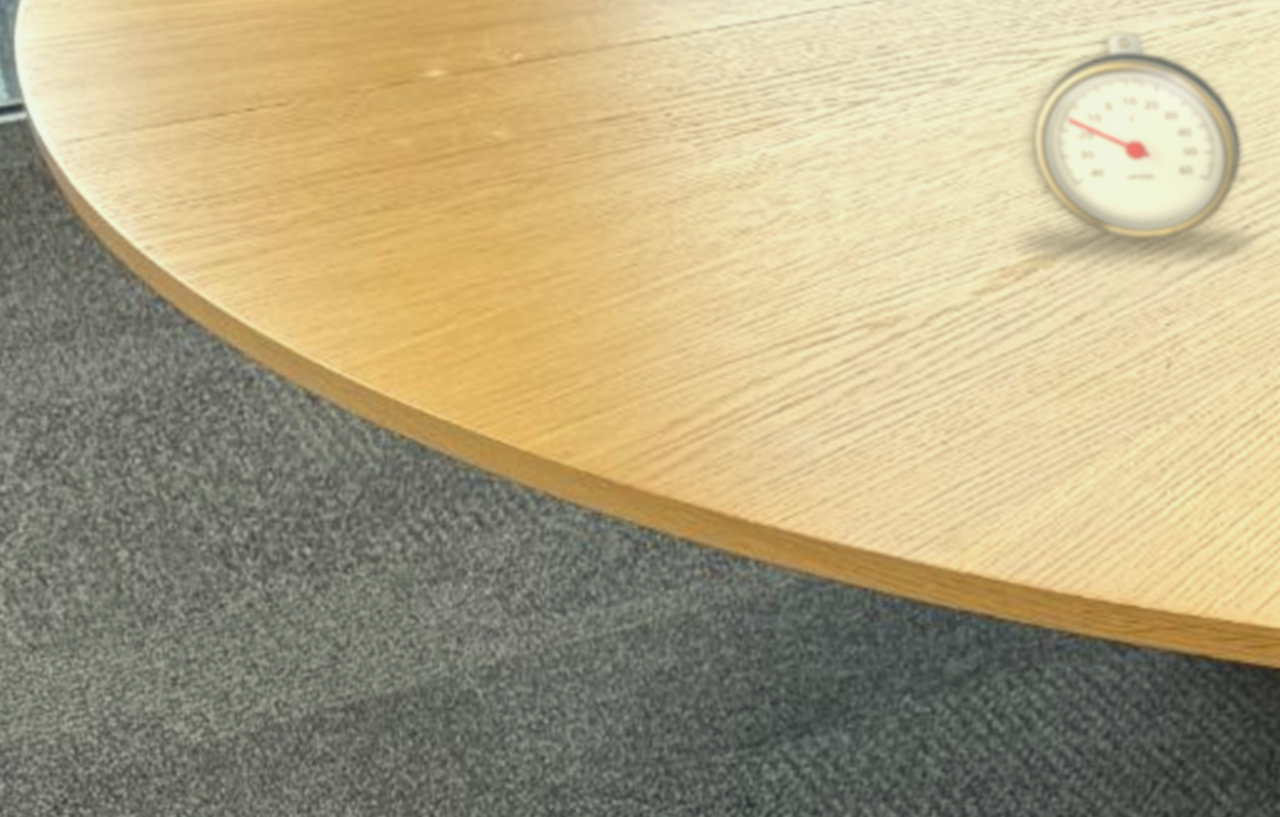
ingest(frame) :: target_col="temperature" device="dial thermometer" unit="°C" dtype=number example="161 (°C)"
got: -15 (°C)
